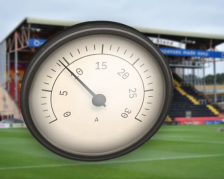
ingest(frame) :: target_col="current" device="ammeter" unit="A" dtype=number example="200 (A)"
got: 9.5 (A)
